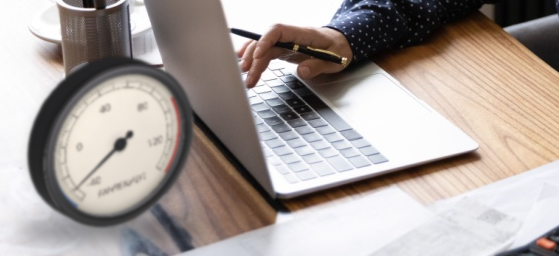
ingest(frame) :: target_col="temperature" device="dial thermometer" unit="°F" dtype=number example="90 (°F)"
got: -30 (°F)
